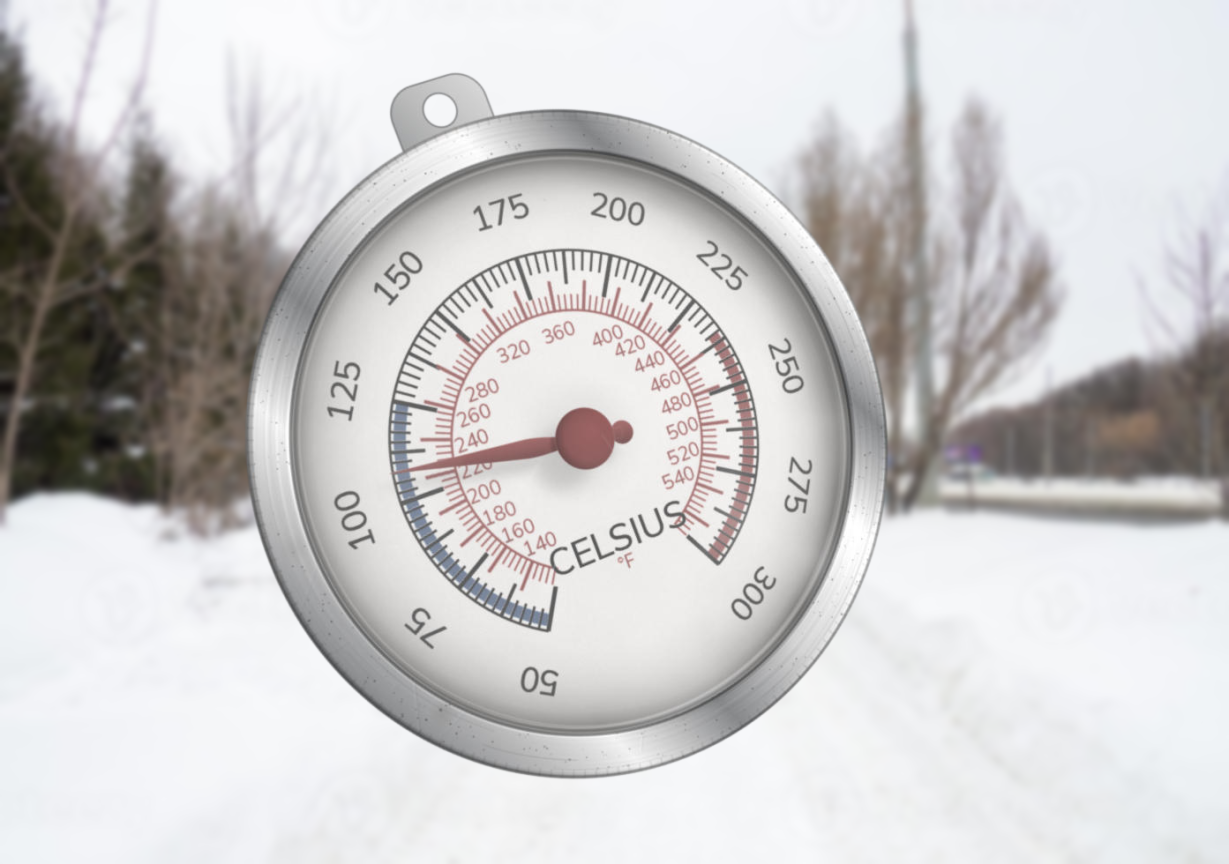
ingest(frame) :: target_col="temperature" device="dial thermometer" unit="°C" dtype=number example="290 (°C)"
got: 107.5 (°C)
